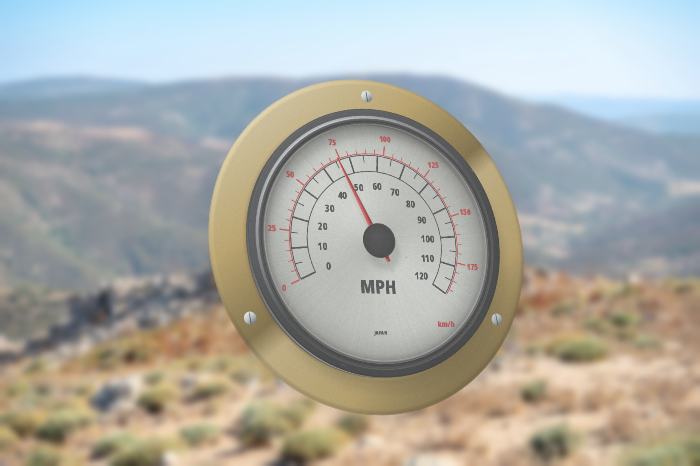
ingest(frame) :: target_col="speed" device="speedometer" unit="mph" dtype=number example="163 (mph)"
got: 45 (mph)
